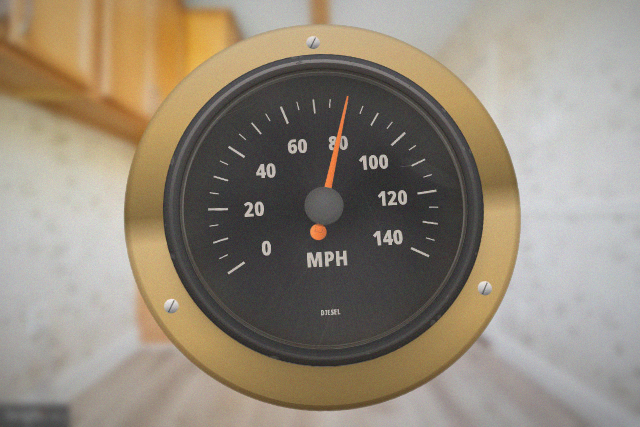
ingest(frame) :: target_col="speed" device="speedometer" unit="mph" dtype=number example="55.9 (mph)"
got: 80 (mph)
